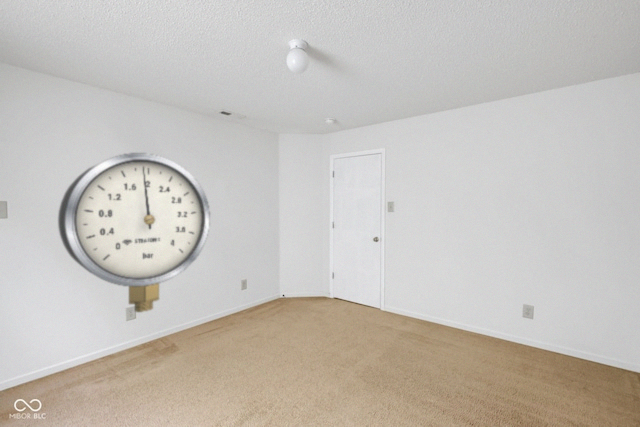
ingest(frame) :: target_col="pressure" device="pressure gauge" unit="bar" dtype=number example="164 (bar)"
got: 1.9 (bar)
